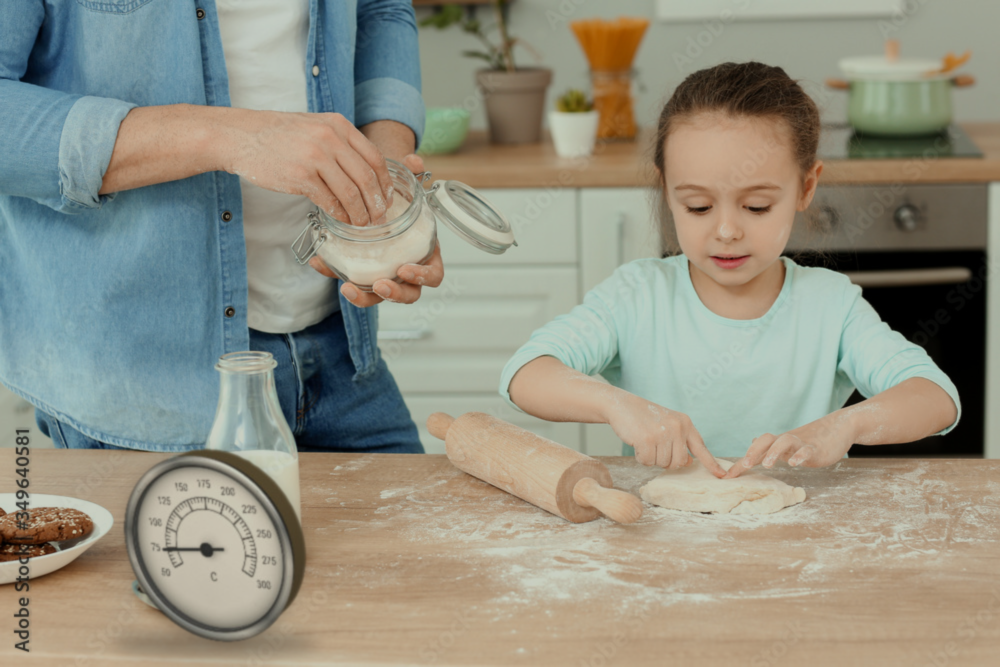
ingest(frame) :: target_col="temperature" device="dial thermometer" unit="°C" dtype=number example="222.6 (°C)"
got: 75 (°C)
